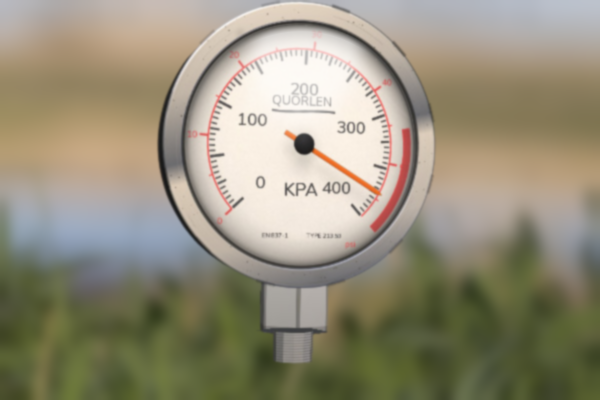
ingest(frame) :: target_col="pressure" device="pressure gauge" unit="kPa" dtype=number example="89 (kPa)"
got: 375 (kPa)
